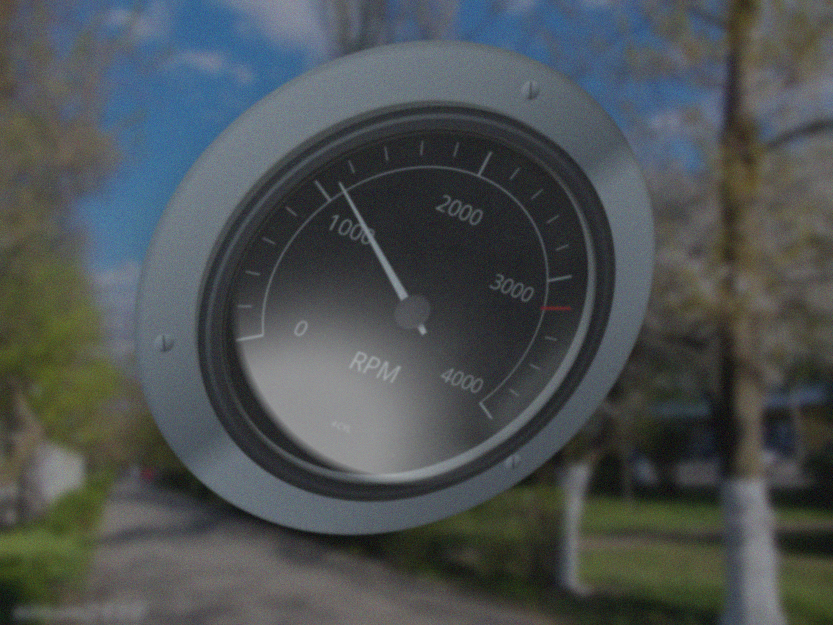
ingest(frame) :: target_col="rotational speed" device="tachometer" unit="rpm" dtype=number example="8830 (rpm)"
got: 1100 (rpm)
